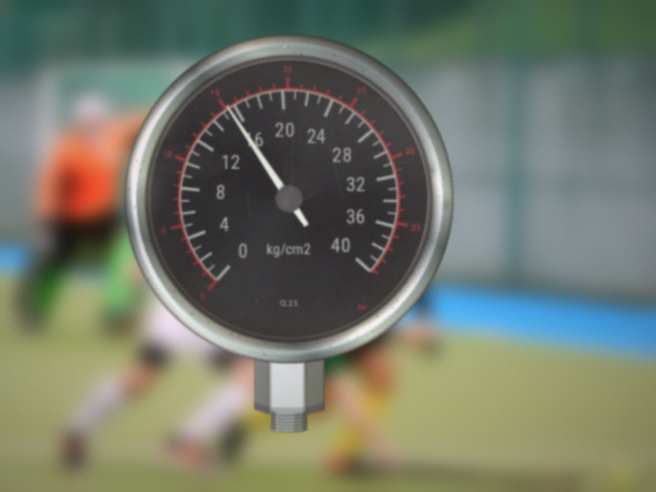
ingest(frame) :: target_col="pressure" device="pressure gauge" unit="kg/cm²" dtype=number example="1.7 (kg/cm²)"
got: 15.5 (kg/cm²)
